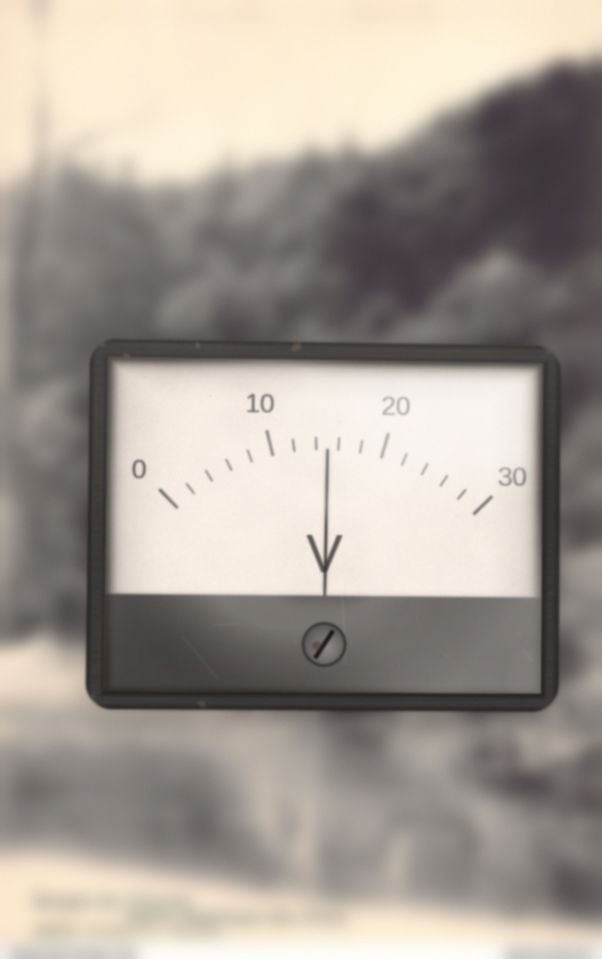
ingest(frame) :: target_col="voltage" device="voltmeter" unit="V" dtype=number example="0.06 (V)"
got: 15 (V)
